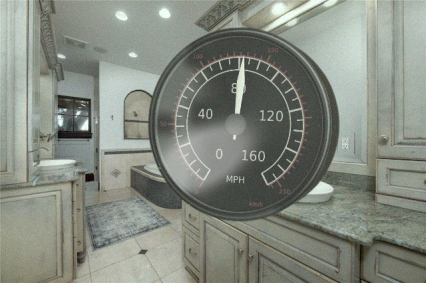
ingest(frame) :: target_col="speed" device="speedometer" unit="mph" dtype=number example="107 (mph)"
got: 82.5 (mph)
